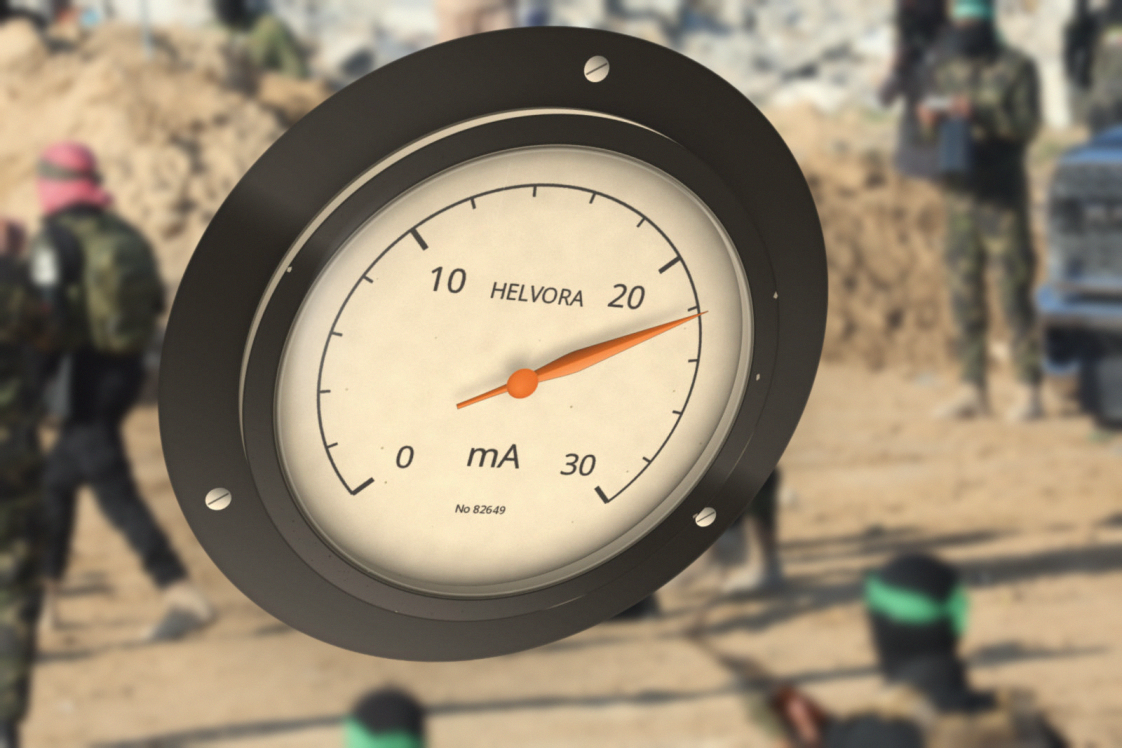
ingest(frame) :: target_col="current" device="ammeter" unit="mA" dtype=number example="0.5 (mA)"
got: 22 (mA)
